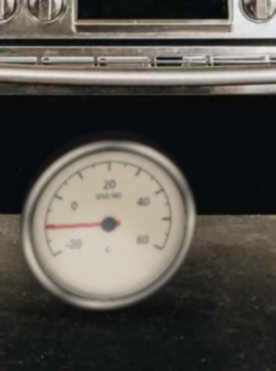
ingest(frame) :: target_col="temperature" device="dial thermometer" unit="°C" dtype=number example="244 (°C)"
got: -10 (°C)
